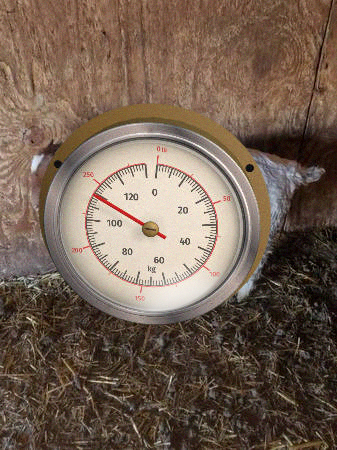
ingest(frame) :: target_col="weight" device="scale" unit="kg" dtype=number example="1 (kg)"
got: 110 (kg)
